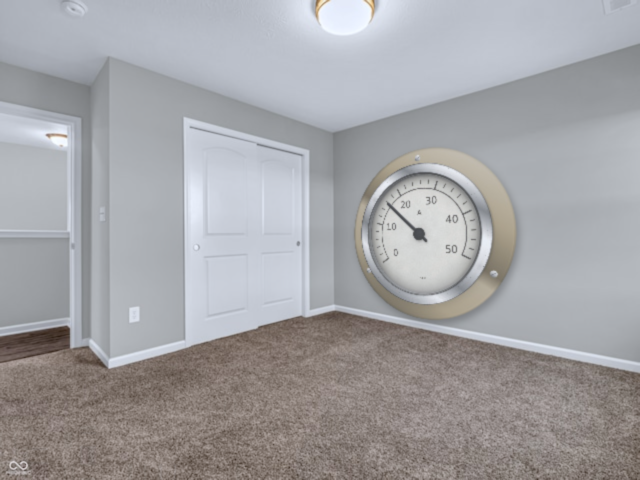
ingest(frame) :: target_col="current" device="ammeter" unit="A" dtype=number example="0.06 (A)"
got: 16 (A)
